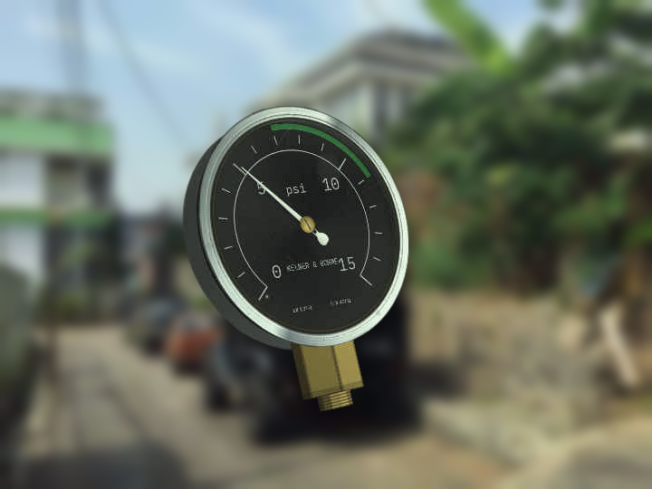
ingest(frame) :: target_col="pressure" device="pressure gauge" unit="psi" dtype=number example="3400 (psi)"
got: 5 (psi)
